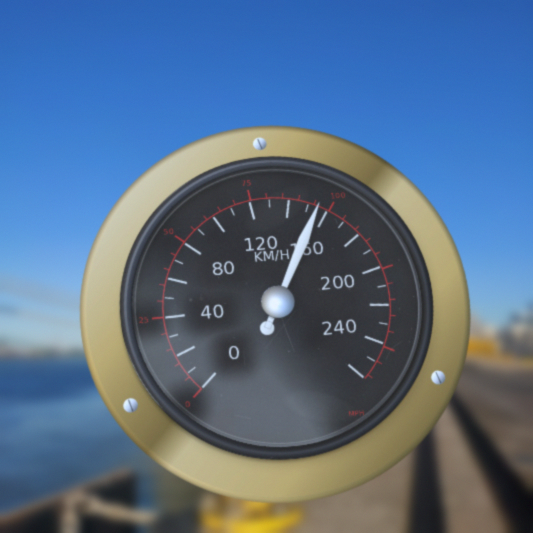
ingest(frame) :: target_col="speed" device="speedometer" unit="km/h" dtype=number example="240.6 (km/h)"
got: 155 (km/h)
